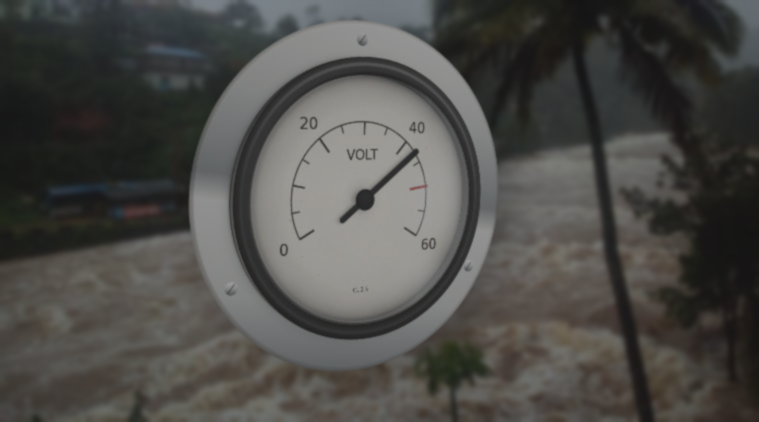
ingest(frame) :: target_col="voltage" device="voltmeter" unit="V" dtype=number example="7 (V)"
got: 42.5 (V)
